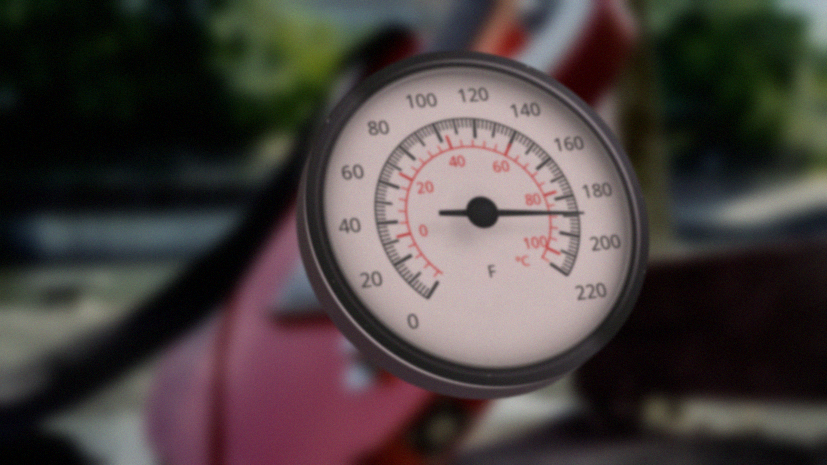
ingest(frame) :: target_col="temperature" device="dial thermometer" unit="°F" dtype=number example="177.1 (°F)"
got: 190 (°F)
